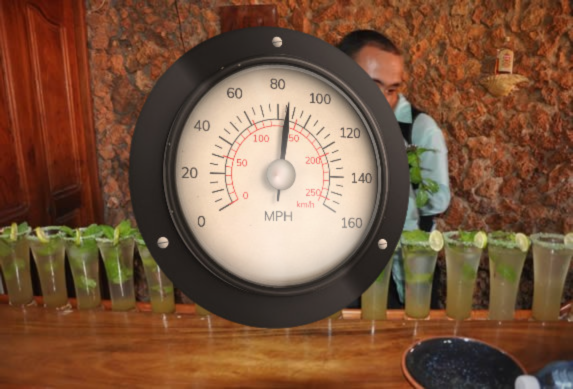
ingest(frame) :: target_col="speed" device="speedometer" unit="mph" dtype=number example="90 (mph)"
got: 85 (mph)
